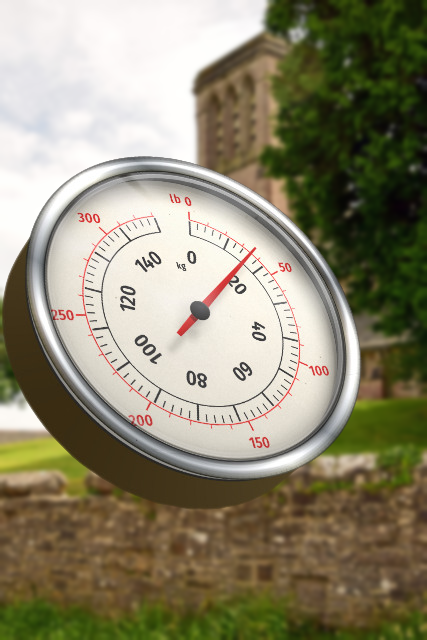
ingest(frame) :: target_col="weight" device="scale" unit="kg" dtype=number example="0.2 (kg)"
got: 16 (kg)
